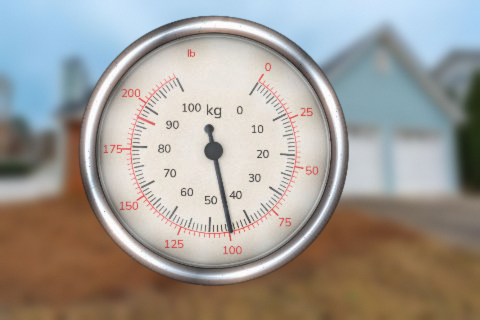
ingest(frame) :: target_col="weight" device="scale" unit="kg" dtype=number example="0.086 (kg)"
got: 45 (kg)
